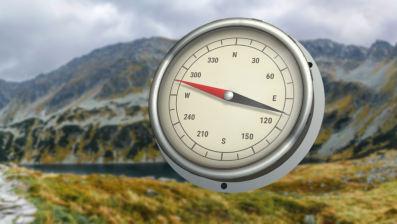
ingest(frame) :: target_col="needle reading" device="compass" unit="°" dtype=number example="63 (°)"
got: 285 (°)
